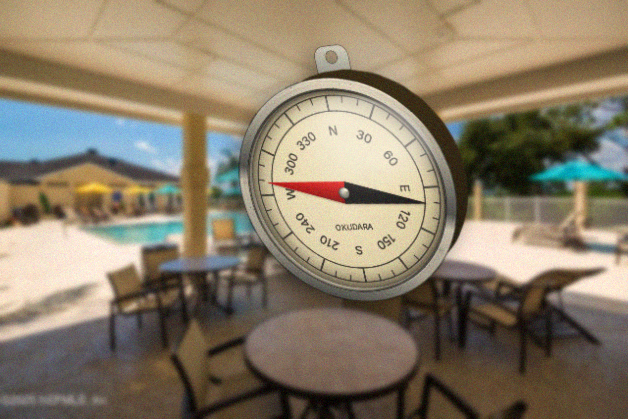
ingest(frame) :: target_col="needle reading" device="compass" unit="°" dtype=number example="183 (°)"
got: 280 (°)
